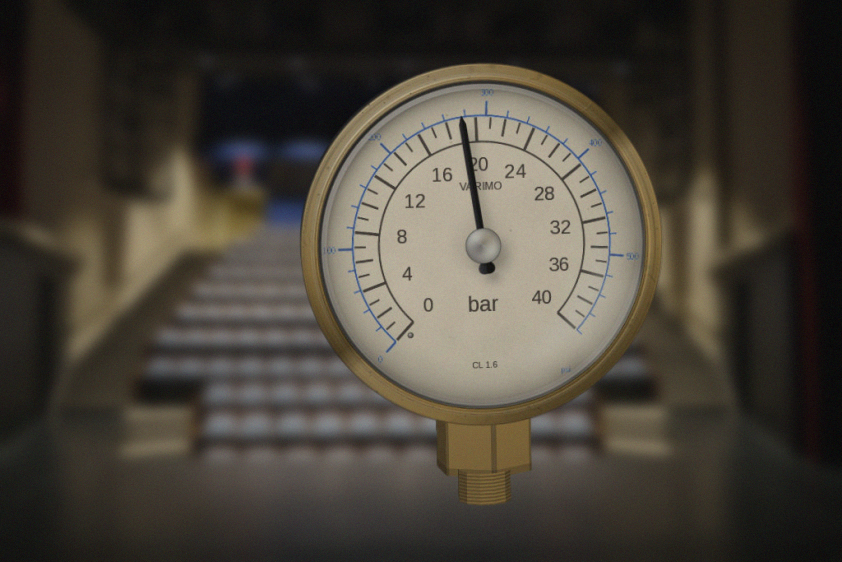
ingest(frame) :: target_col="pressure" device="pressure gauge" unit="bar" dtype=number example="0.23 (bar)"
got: 19 (bar)
